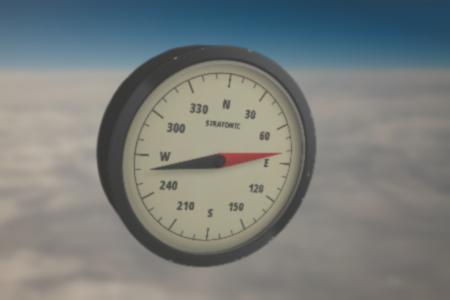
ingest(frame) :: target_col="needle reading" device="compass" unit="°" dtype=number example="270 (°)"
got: 80 (°)
